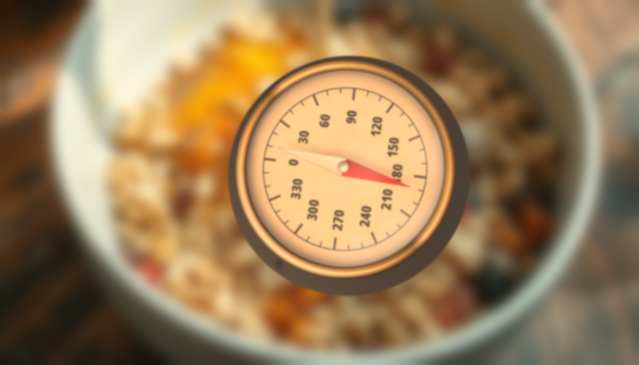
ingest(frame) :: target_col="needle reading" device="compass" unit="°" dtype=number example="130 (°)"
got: 190 (°)
